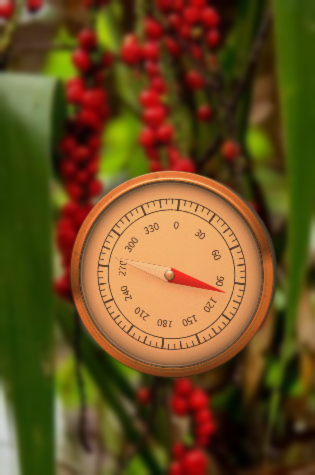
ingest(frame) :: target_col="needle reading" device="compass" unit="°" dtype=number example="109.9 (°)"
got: 100 (°)
